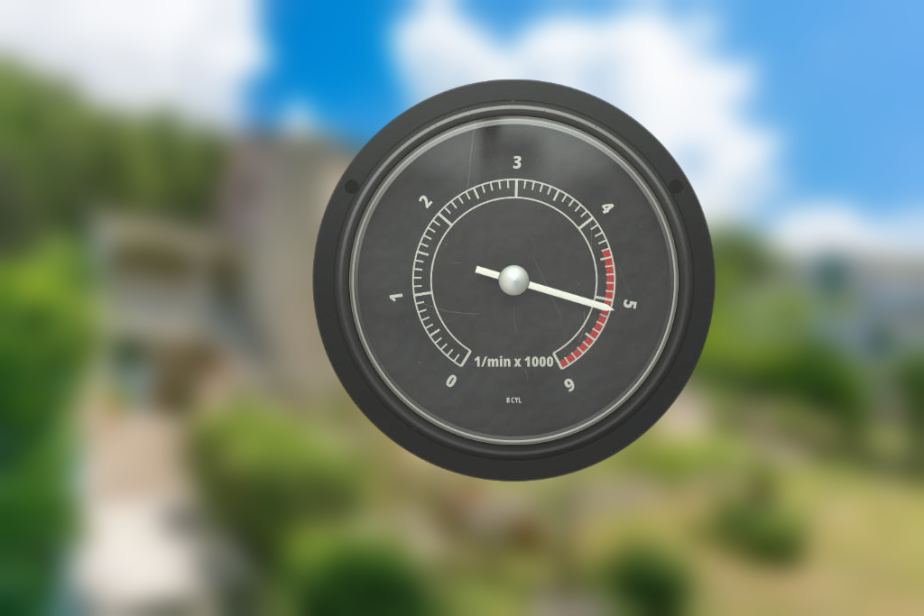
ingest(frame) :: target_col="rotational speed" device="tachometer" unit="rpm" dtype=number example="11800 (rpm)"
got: 5100 (rpm)
